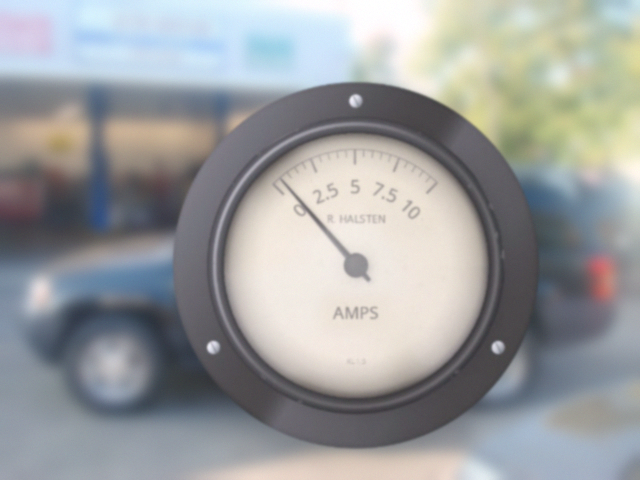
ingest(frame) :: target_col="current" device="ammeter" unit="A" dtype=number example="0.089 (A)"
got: 0.5 (A)
